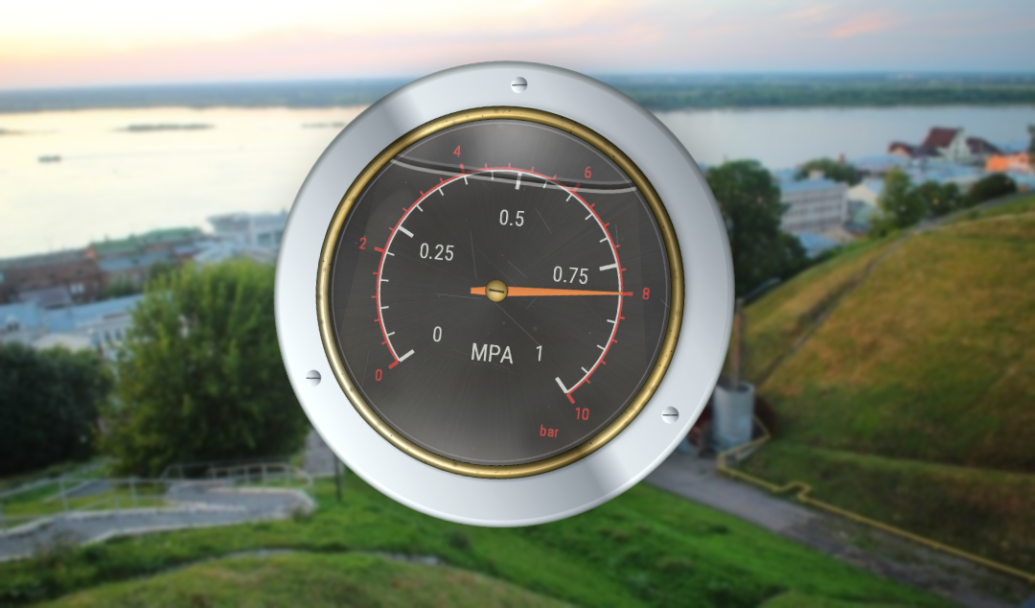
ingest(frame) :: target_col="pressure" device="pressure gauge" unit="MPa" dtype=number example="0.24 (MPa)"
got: 0.8 (MPa)
